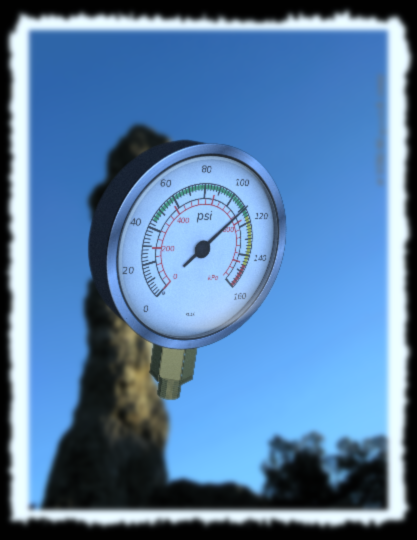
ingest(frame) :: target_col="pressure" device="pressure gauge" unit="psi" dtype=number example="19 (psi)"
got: 110 (psi)
